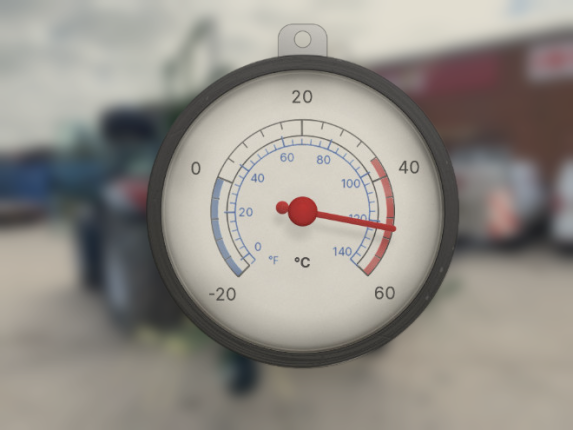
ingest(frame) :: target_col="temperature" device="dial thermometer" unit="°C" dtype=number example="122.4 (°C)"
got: 50 (°C)
